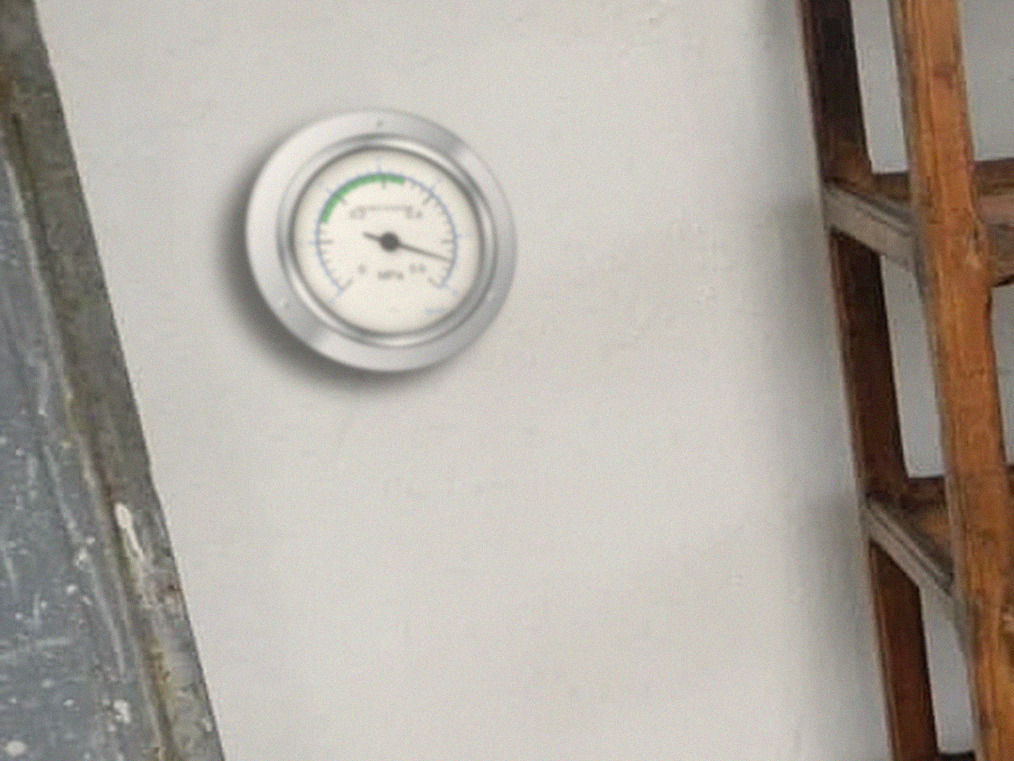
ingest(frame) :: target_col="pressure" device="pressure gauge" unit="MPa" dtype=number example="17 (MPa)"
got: 0.54 (MPa)
